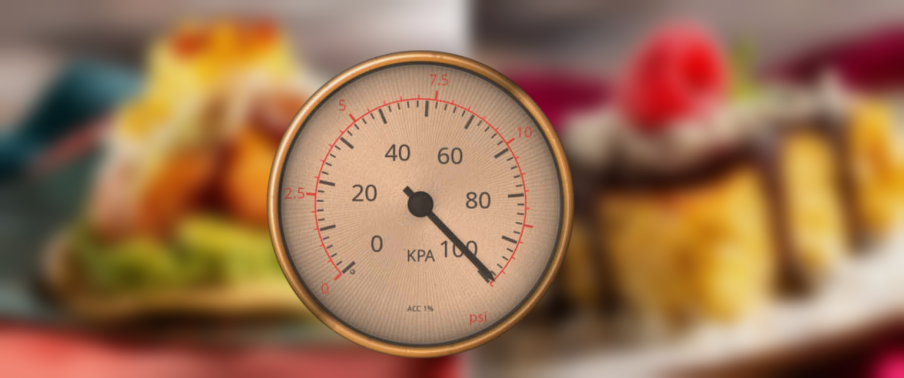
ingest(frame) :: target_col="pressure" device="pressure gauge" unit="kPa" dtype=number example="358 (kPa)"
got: 99 (kPa)
